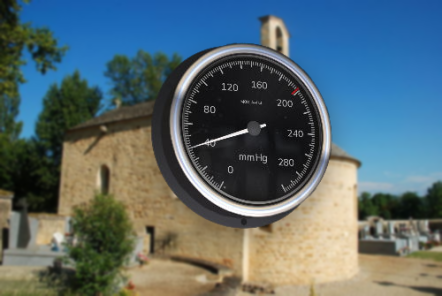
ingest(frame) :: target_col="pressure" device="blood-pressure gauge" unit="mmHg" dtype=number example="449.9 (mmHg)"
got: 40 (mmHg)
